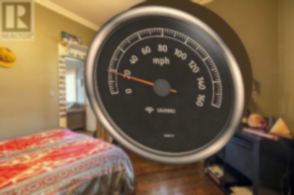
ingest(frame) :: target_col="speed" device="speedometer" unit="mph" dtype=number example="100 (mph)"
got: 20 (mph)
